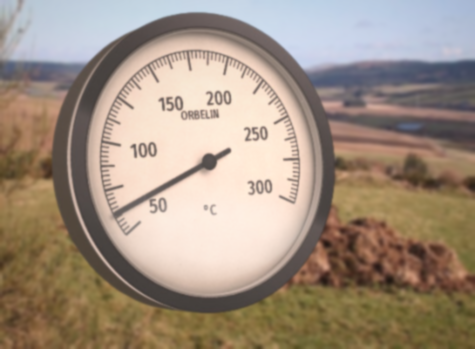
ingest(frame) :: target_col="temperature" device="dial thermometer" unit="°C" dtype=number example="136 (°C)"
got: 62.5 (°C)
